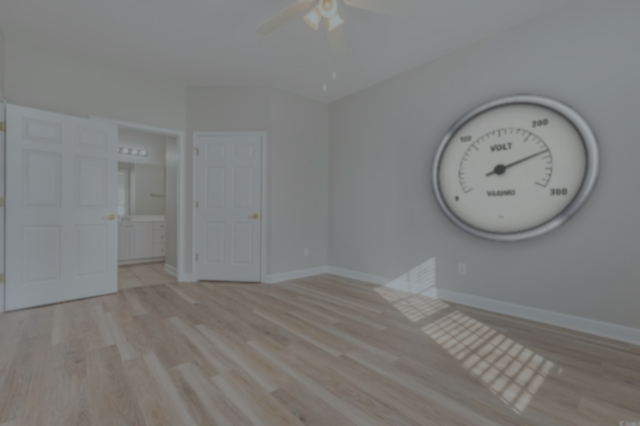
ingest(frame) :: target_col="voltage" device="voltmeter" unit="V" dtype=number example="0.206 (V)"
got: 240 (V)
